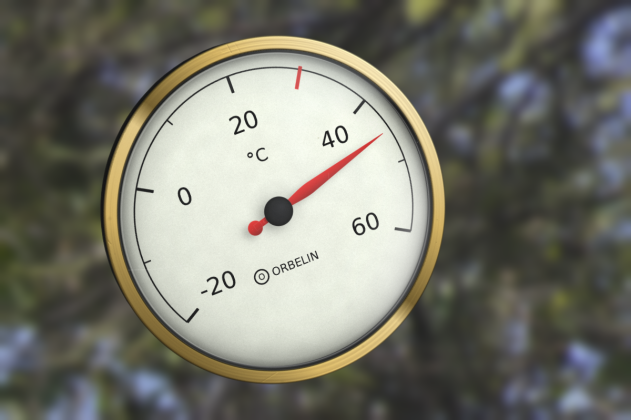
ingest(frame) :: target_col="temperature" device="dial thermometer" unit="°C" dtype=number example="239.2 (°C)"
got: 45 (°C)
